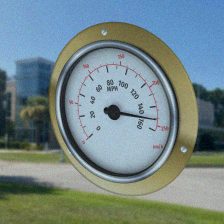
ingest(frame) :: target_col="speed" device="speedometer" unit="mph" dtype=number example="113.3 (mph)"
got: 150 (mph)
